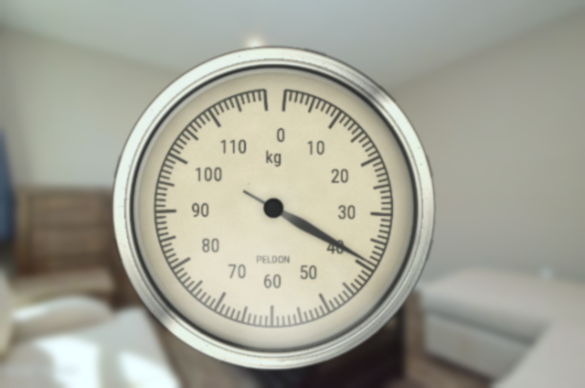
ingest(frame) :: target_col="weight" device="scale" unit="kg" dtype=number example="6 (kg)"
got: 39 (kg)
